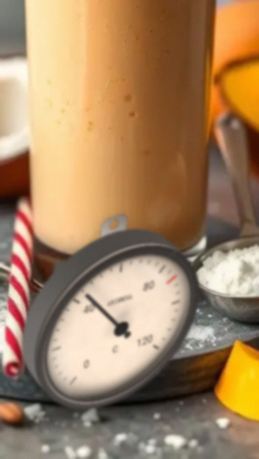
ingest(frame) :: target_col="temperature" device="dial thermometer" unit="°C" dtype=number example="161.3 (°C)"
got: 44 (°C)
